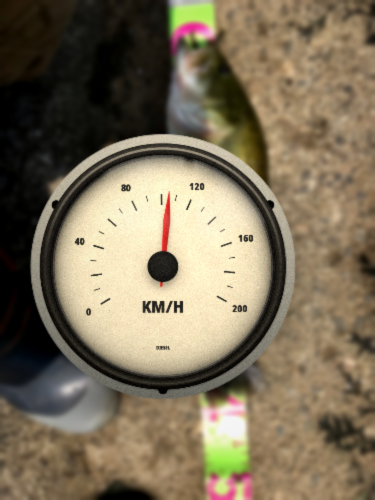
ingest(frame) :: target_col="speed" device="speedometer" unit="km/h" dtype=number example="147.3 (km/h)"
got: 105 (km/h)
